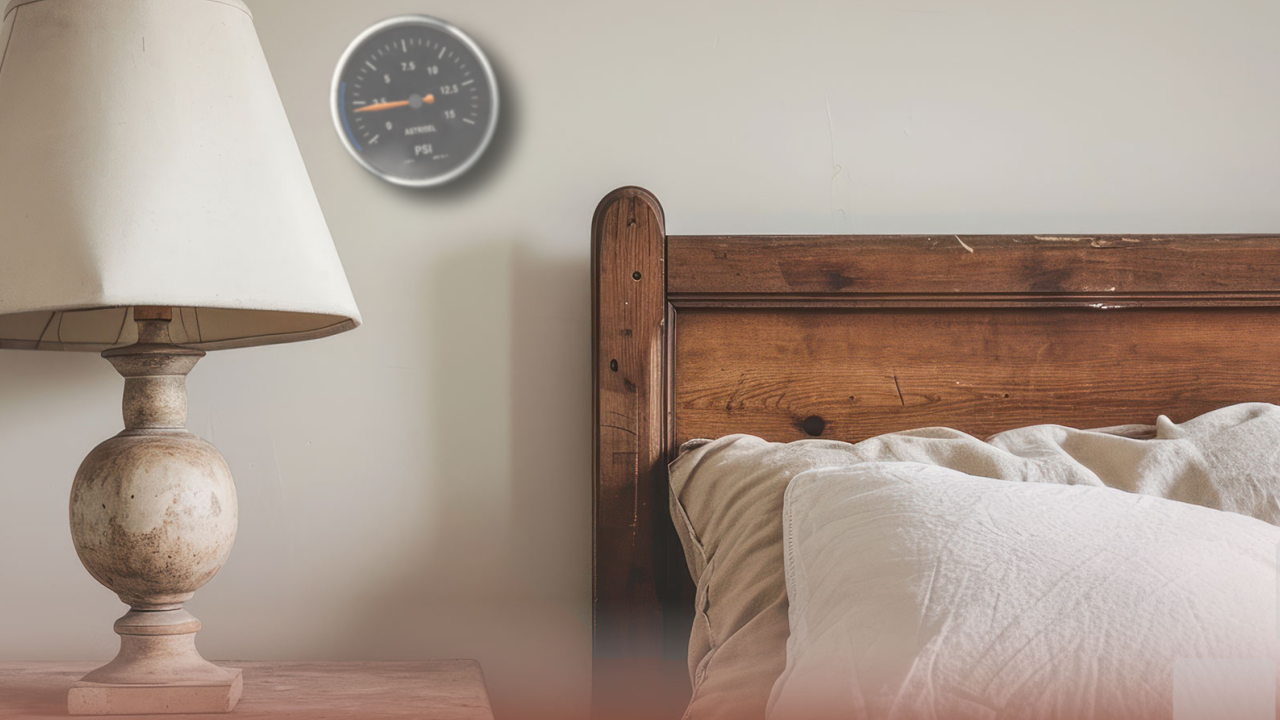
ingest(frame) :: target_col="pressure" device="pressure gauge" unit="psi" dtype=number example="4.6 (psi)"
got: 2 (psi)
